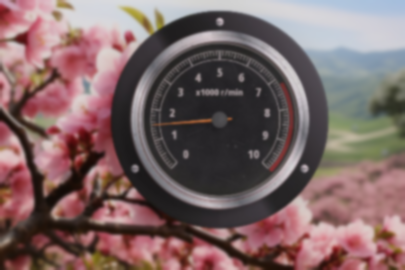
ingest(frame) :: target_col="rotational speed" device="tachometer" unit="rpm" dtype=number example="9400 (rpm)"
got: 1500 (rpm)
